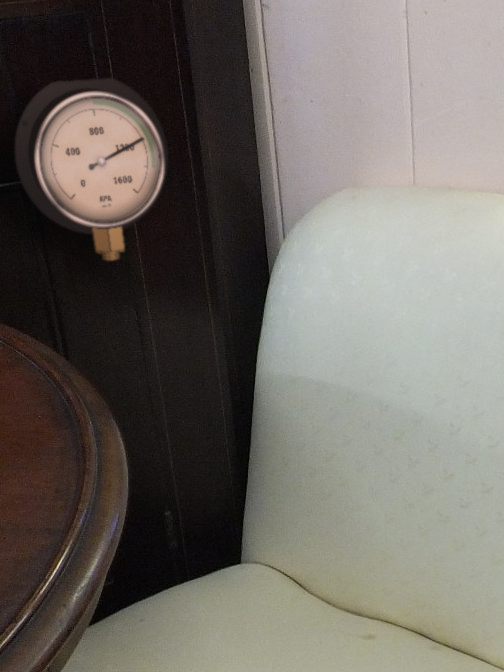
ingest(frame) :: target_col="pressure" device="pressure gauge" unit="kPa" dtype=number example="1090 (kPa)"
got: 1200 (kPa)
